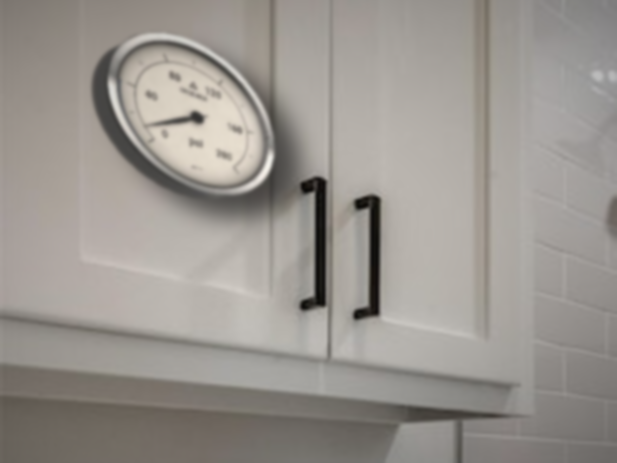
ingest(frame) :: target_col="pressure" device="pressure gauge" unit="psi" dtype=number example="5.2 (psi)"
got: 10 (psi)
